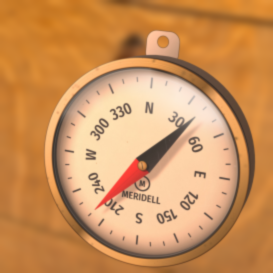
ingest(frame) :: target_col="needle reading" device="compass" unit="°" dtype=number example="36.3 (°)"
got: 220 (°)
